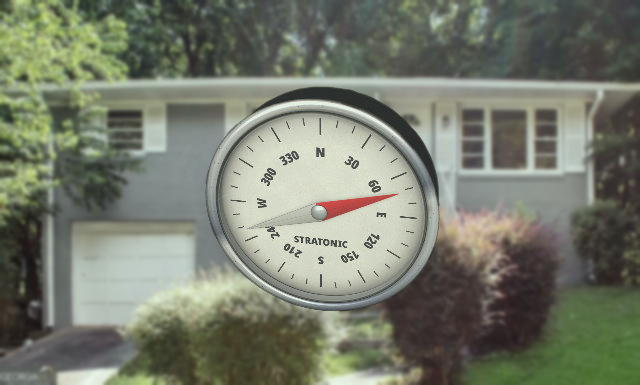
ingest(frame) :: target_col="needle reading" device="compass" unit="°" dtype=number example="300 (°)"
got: 70 (°)
